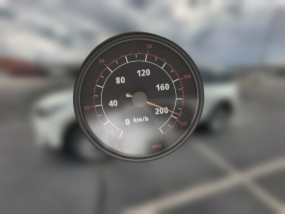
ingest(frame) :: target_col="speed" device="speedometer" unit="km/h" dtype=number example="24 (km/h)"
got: 195 (km/h)
